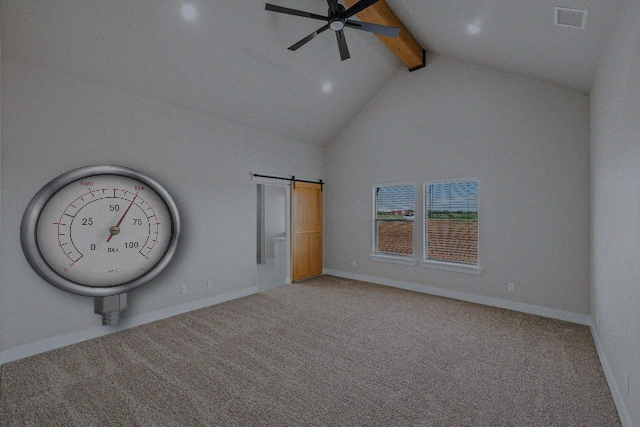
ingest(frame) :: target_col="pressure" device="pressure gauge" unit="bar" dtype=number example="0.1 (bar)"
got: 60 (bar)
